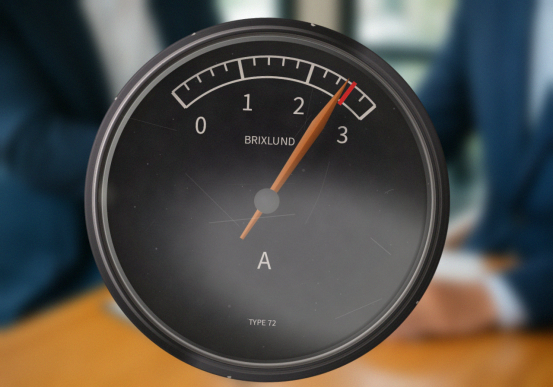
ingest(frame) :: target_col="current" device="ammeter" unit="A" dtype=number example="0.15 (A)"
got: 2.5 (A)
